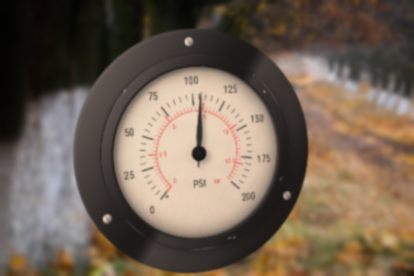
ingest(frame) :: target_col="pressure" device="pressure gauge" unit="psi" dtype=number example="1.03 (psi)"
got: 105 (psi)
